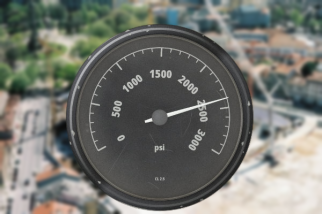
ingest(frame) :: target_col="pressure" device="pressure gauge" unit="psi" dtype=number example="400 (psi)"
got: 2400 (psi)
